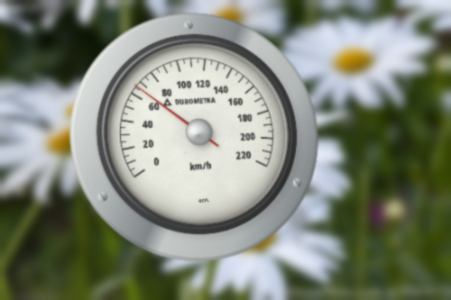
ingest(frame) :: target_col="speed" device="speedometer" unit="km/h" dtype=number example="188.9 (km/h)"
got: 65 (km/h)
